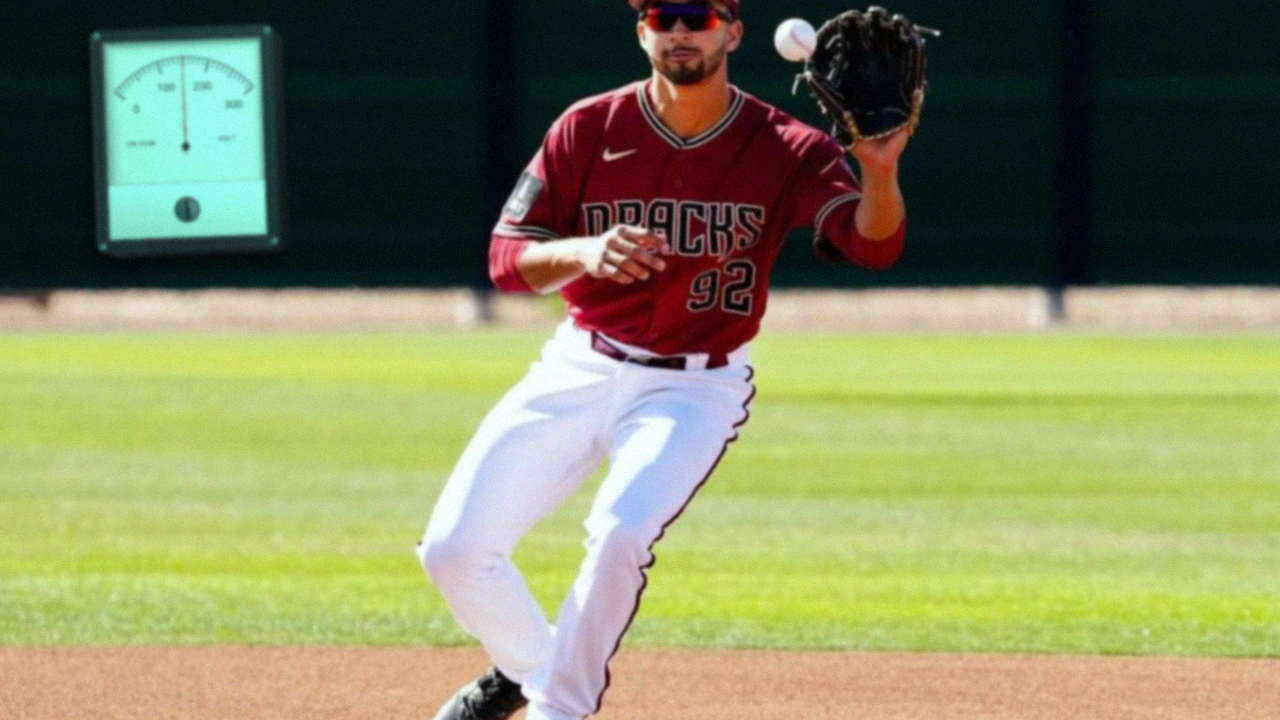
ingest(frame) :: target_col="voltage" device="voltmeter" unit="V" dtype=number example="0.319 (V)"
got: 150 (V)
